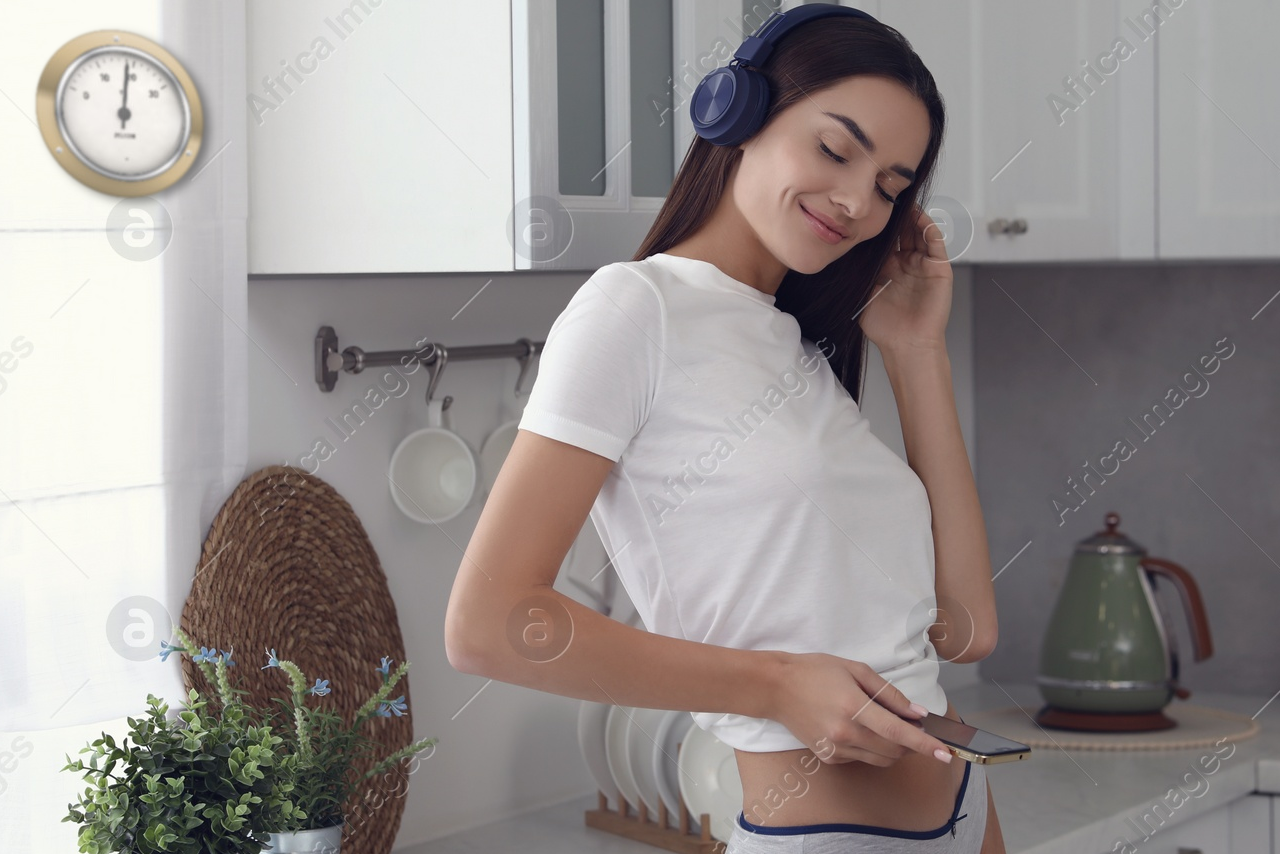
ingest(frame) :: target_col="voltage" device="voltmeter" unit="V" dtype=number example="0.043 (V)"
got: 18 (V)
